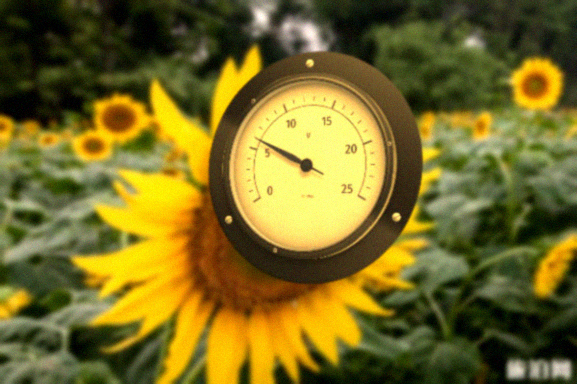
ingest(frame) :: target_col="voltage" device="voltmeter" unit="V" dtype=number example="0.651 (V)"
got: 6 (V)
